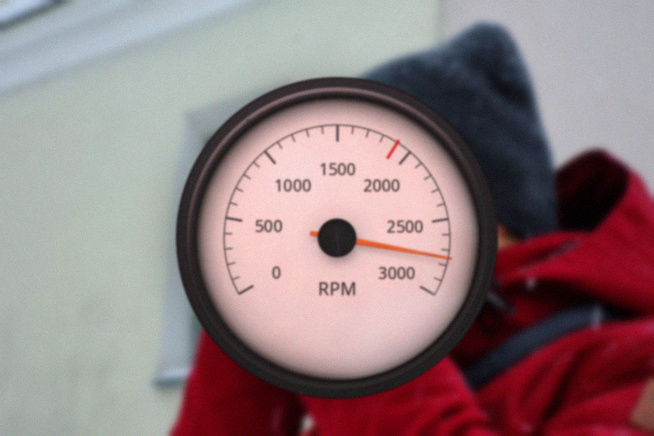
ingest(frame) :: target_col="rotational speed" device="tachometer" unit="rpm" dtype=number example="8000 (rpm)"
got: 2750 (rpm)
